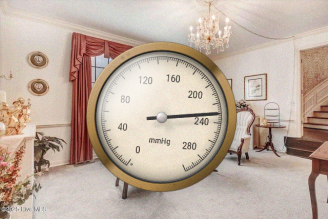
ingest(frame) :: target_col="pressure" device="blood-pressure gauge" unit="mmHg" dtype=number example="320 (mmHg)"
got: 230 (mmHg)
